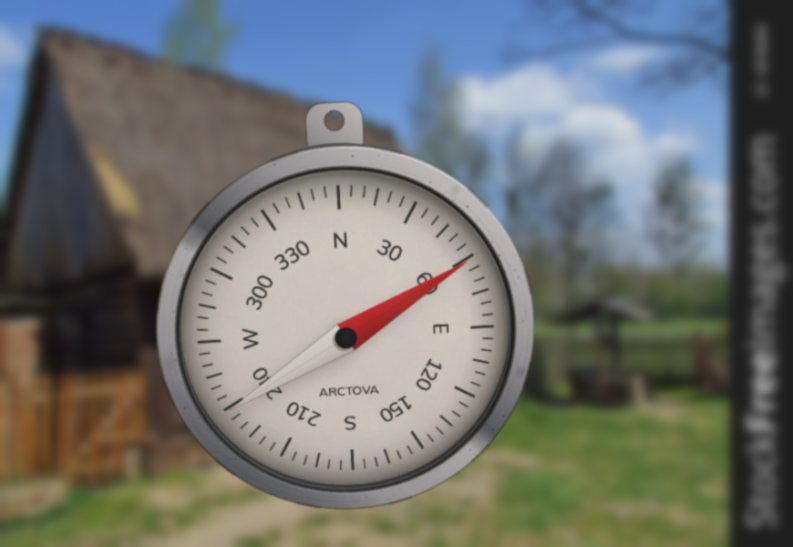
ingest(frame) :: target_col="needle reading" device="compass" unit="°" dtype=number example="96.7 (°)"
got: 60 (°)
